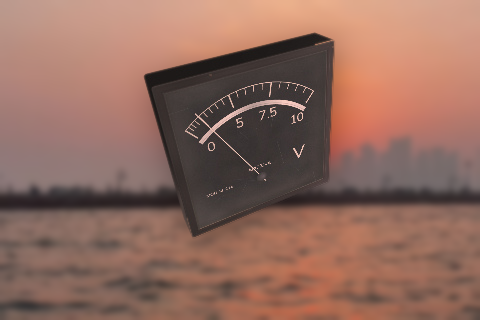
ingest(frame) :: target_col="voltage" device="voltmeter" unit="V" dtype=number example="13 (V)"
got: 2.5 (V)
